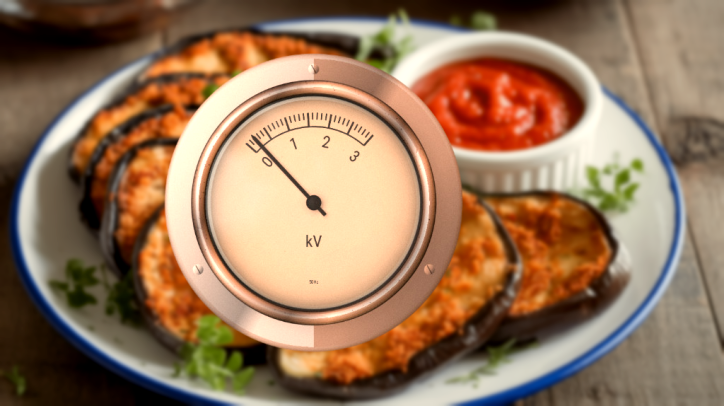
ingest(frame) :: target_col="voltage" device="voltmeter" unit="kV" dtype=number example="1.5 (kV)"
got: 0.2 (kV)
